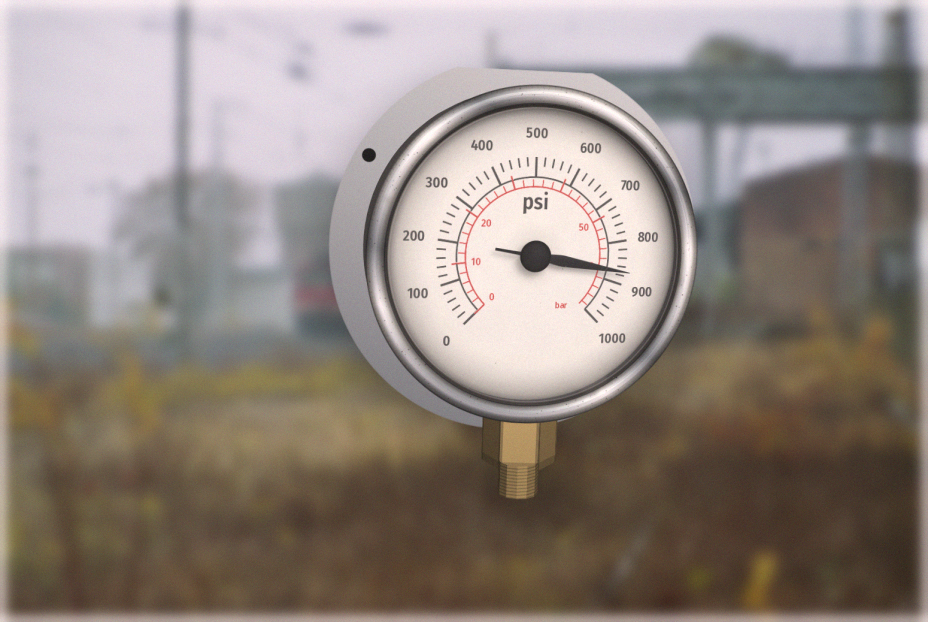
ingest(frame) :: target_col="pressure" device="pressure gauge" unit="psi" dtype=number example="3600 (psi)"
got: 870 (psi)
